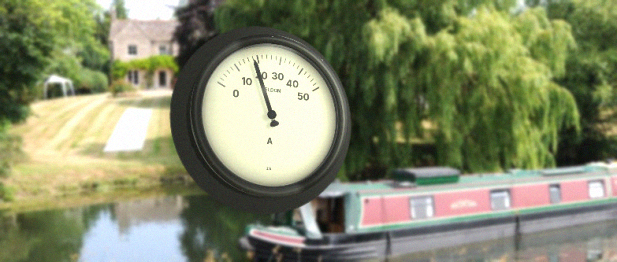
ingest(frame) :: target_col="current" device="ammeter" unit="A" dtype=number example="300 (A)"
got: 18 (A)
